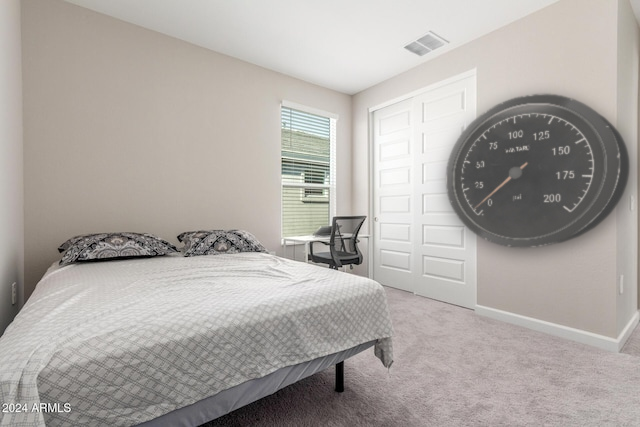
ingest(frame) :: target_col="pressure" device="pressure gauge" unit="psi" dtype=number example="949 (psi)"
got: 5 (psi)
